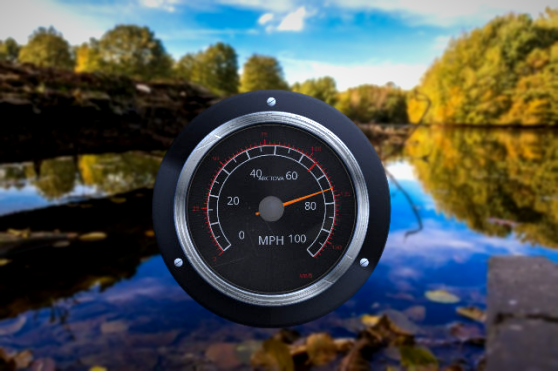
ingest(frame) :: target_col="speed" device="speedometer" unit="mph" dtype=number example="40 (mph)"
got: 75 (mph)
